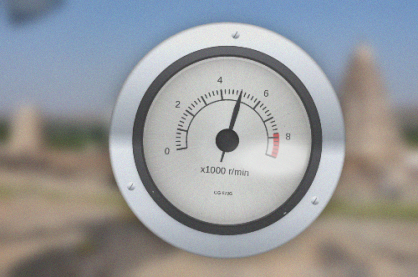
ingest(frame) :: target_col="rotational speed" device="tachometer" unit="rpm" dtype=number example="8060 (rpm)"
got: 5000 (rpm)
